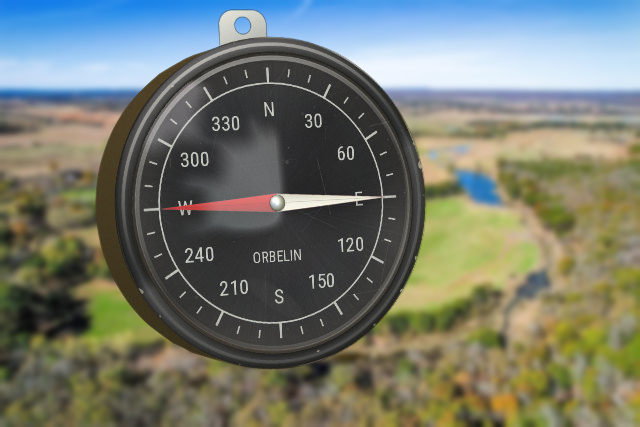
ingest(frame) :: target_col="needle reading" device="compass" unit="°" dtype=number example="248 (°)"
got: 270 (°)
